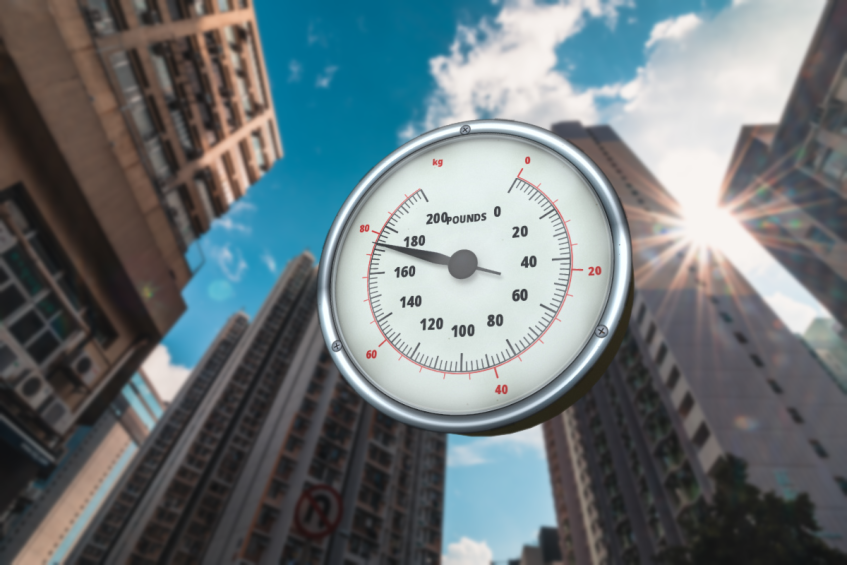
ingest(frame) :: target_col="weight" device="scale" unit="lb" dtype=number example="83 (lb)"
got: 172 (lb)
